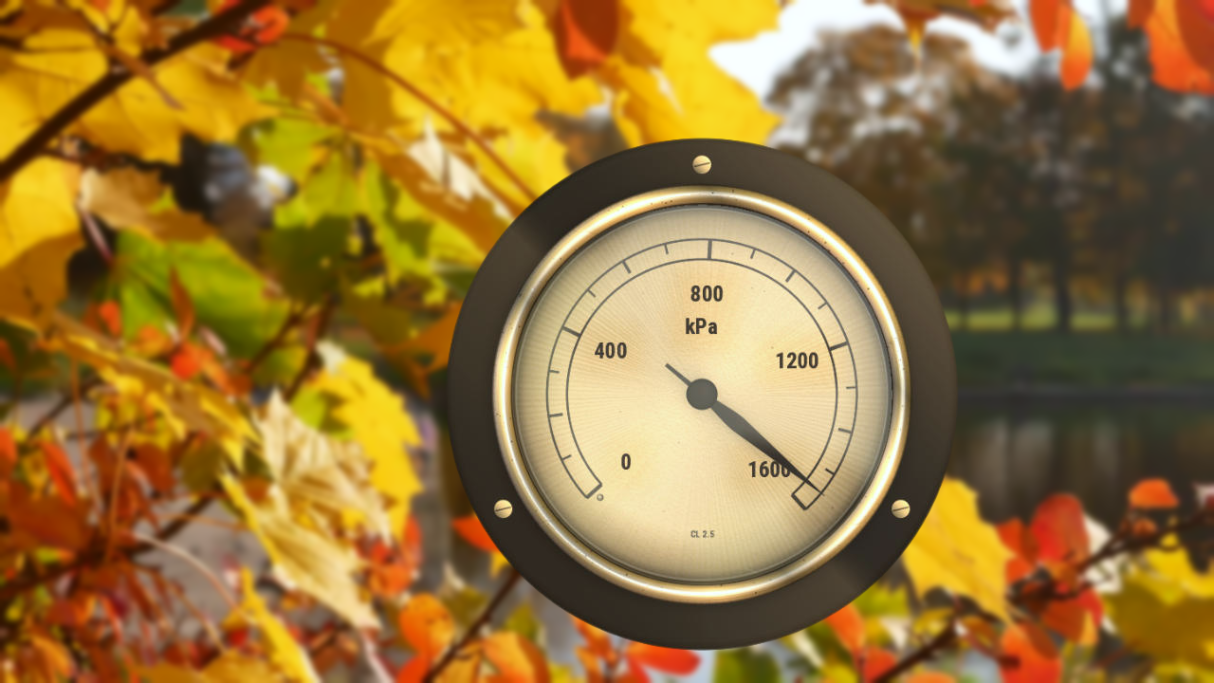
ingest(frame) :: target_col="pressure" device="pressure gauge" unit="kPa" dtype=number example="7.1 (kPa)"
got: 1550 (kPa)
